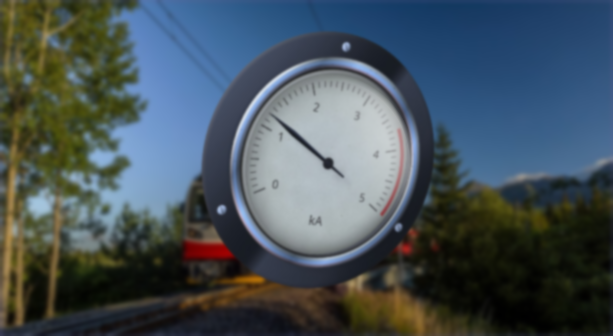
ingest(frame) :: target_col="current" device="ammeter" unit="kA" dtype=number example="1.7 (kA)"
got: 1.2 (kA)
